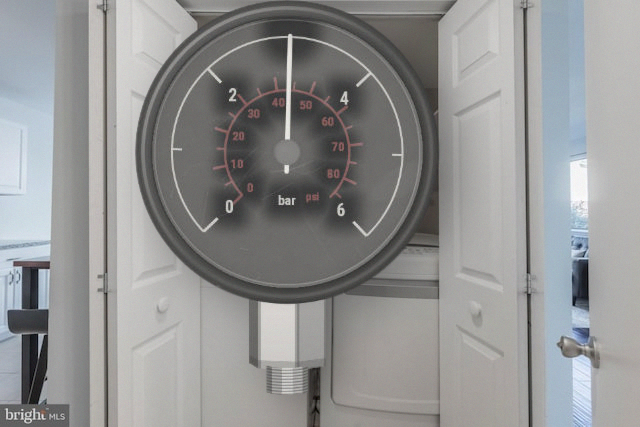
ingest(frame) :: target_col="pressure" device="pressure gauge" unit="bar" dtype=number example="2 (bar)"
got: 3 (bar)
